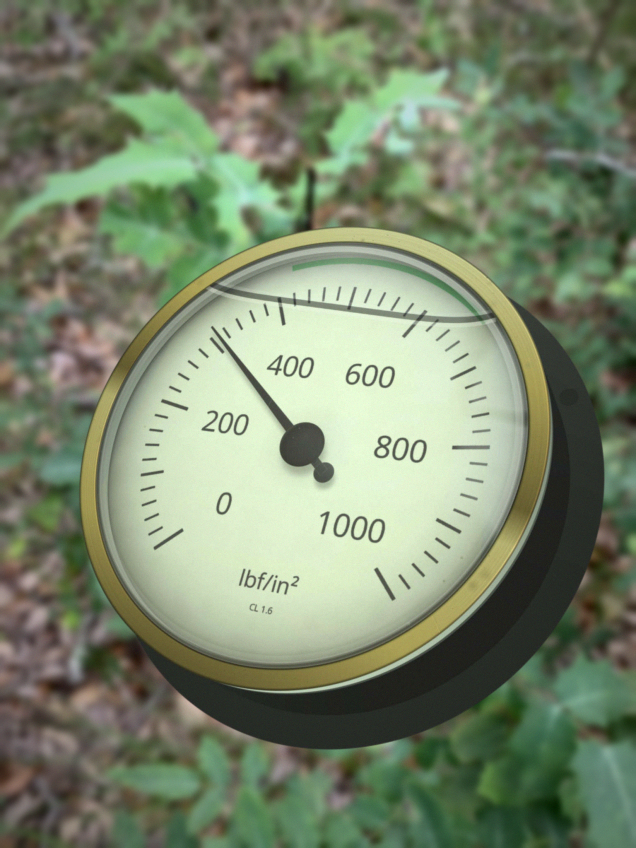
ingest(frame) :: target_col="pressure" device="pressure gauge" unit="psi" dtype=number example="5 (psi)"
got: 310 (psi)
